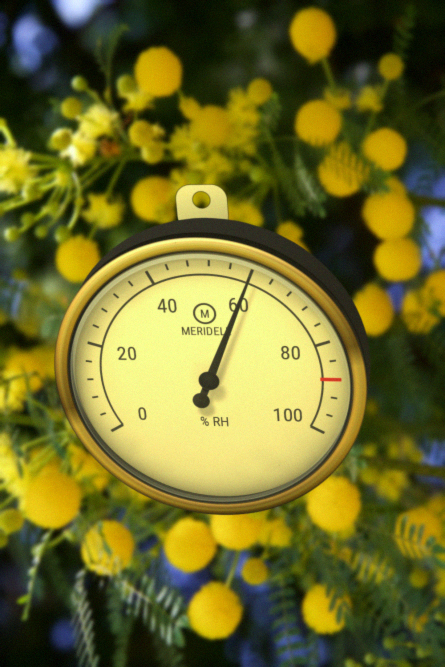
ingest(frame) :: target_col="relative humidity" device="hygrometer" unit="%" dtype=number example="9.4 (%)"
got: 60 (%)
